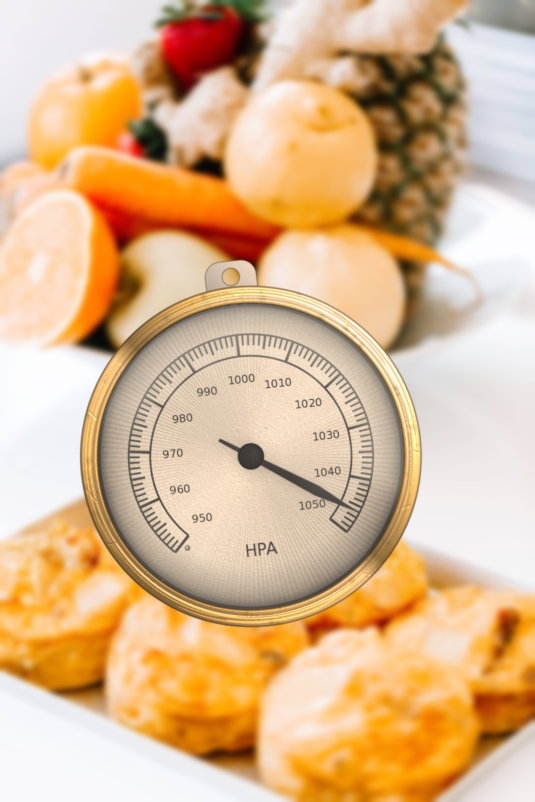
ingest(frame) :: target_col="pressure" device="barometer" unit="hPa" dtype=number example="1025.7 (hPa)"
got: 1046 (hPa)
